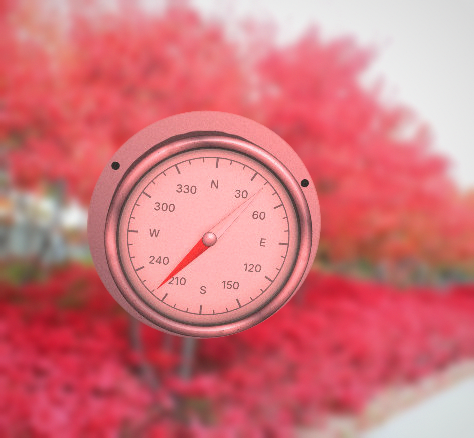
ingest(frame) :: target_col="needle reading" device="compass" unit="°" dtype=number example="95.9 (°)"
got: 220 (°)
